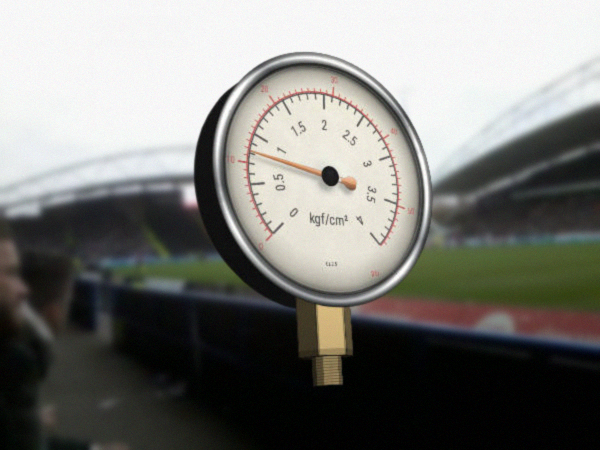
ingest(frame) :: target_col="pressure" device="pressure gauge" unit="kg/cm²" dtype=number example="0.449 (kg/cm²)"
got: 0.8 (kg/cm²)
